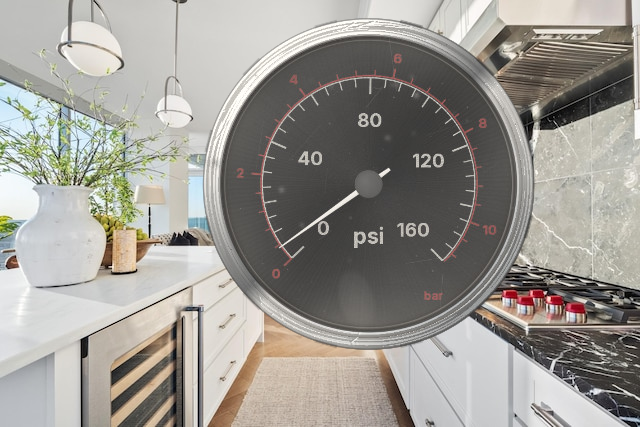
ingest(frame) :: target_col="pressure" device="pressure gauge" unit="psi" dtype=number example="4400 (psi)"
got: 5 (psi)
